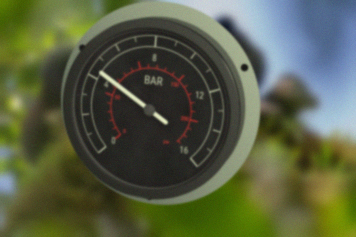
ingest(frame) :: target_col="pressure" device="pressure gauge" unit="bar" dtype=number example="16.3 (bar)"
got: 4.5 (bar)
